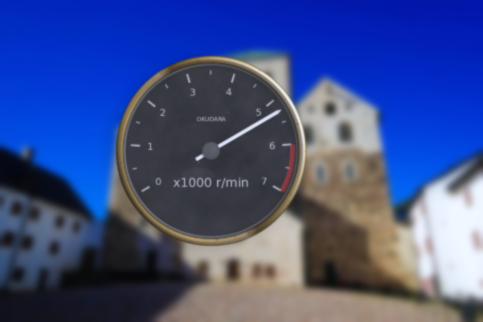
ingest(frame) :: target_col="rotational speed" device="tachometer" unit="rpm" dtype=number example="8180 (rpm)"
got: 5250 (rpm)
